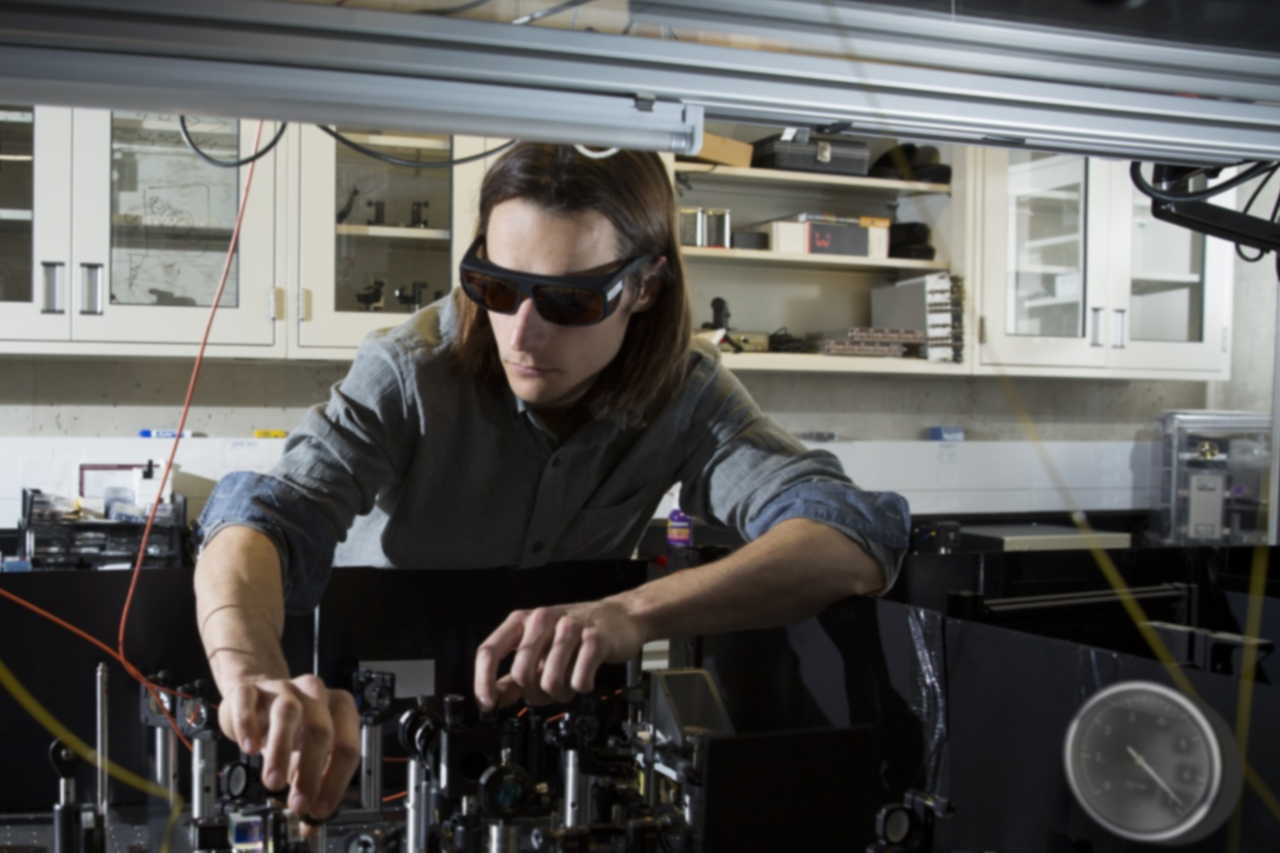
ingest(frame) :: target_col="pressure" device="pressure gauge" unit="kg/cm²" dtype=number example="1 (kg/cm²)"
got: 6.8 (kg/cm²)
